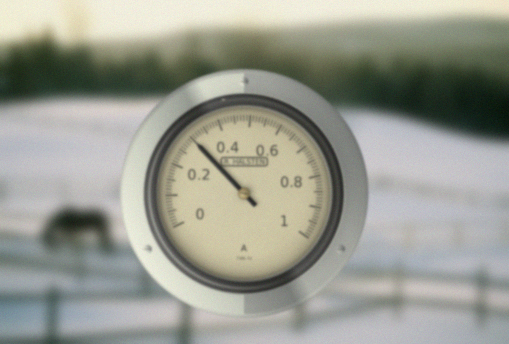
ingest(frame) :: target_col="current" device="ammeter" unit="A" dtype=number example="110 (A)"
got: 0.3 (A)
